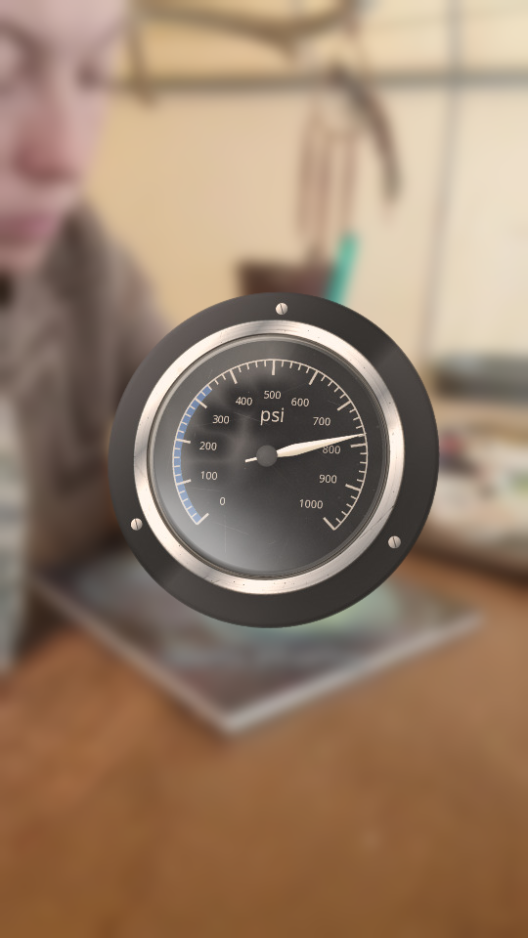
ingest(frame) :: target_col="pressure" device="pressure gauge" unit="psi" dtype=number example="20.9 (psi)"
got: 780 (psi)
